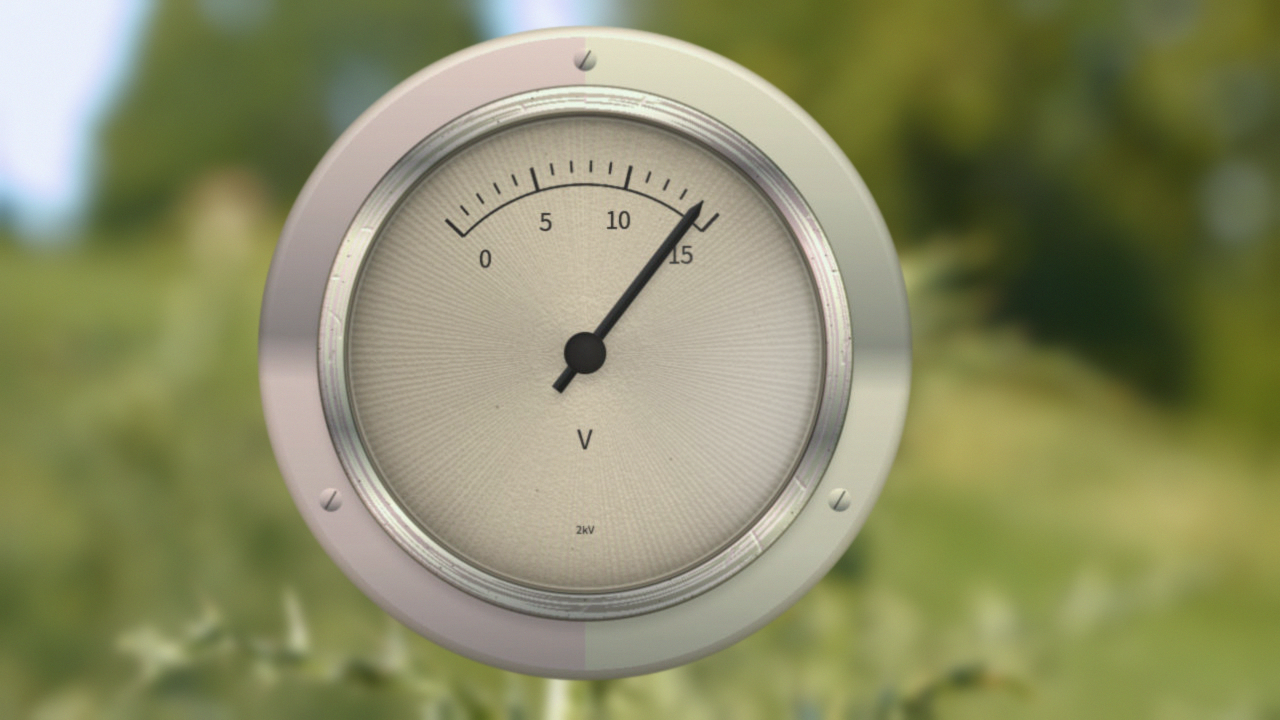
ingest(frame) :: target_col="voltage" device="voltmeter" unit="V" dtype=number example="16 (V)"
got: 14 (V)
